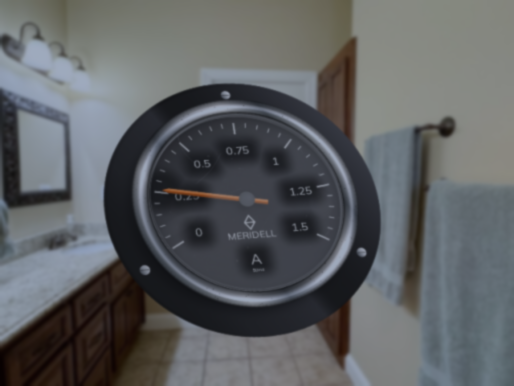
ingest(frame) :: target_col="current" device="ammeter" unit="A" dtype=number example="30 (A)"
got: 0.25 (A)
